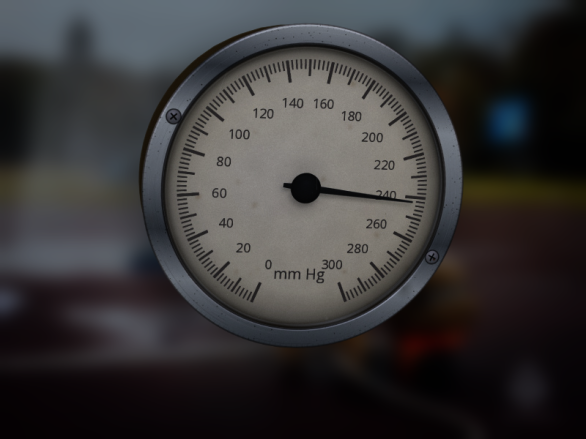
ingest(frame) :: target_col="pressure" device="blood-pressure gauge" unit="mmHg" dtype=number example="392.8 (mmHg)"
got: 242 (mmHg)
